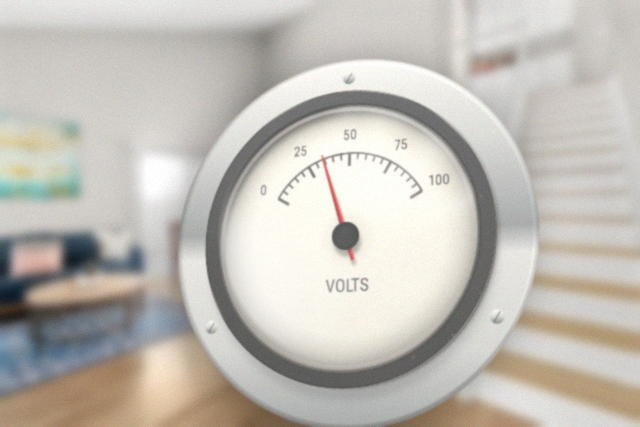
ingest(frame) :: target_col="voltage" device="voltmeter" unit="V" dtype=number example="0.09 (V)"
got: 35 (V)
